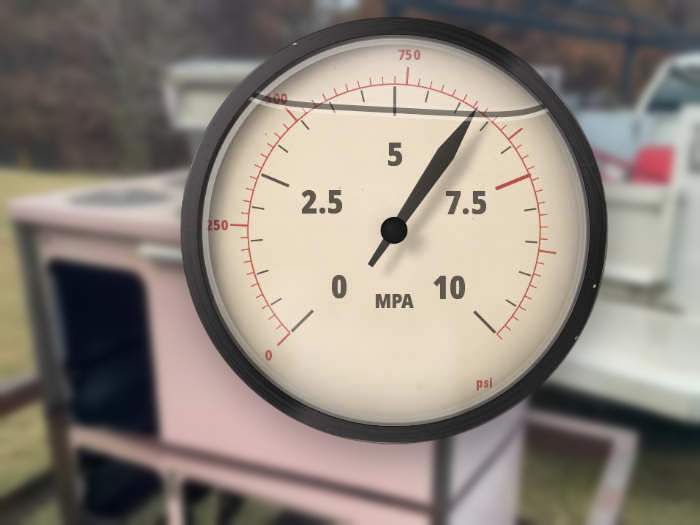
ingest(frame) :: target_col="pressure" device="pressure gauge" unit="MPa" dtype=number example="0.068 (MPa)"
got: 6.25 (MPa)
